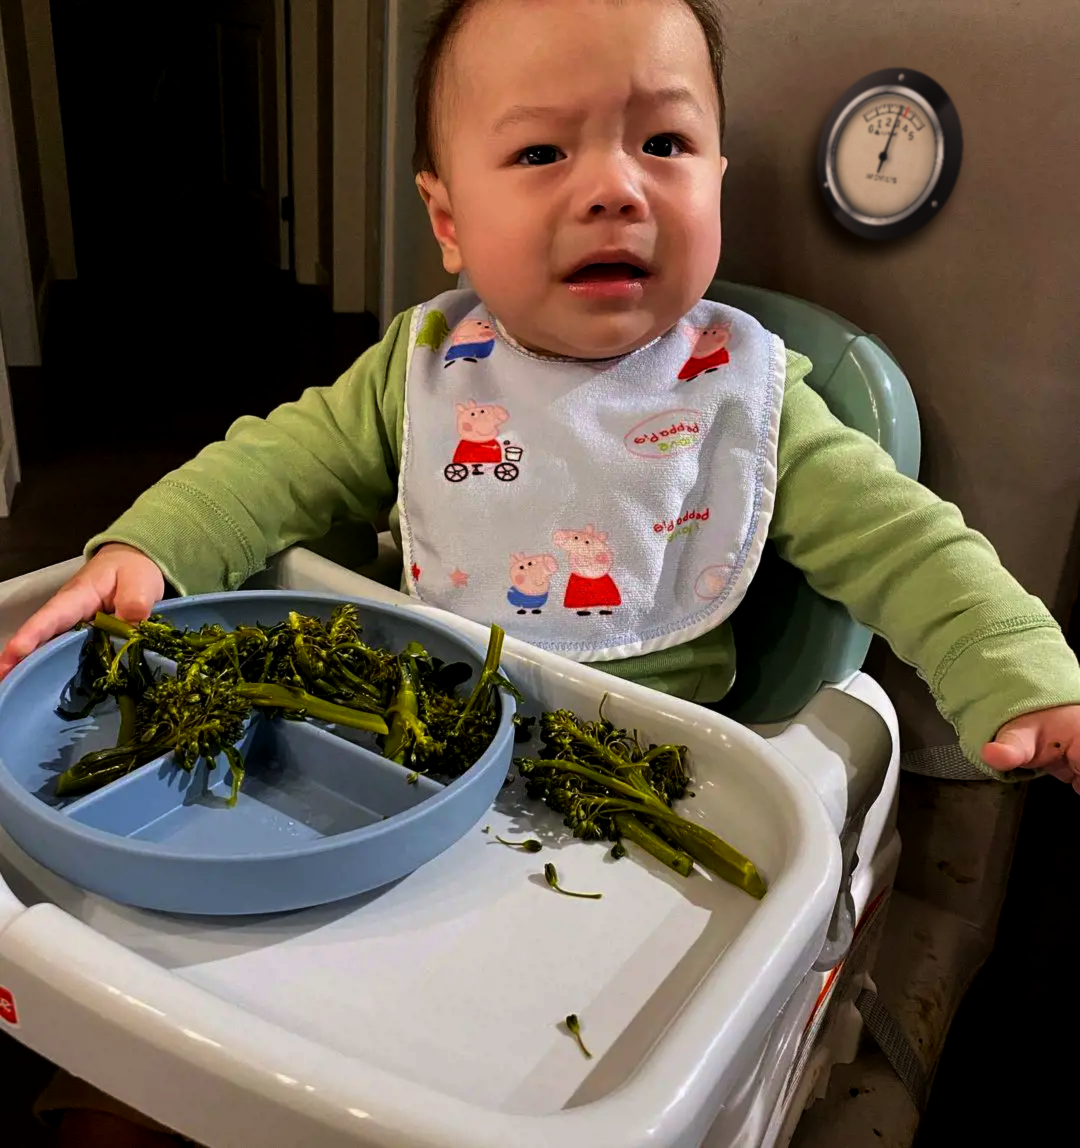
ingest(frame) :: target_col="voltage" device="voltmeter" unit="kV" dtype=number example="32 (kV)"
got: 3 (kV)
